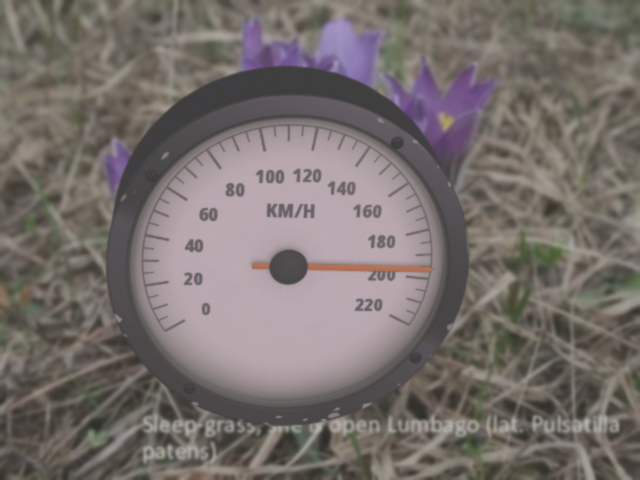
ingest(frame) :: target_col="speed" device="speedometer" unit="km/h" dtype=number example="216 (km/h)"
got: 195 (km/h)
